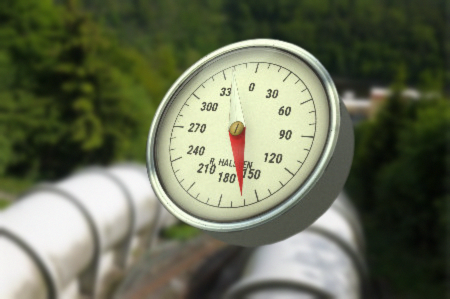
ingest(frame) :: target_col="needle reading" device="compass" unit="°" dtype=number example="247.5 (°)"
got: 160 (°)
